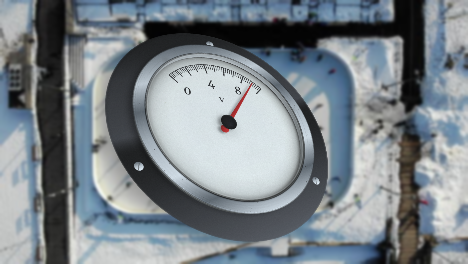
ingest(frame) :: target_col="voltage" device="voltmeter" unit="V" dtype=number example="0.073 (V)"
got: 9 (V)
